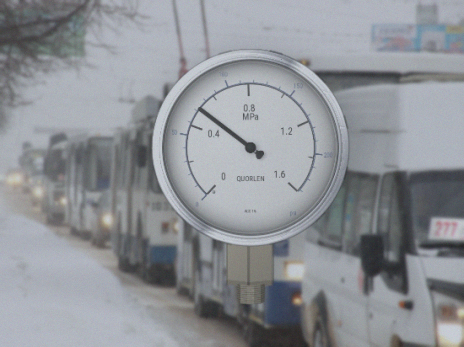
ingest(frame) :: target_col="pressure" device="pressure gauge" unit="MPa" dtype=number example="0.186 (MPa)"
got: 0.5 (MPa)
